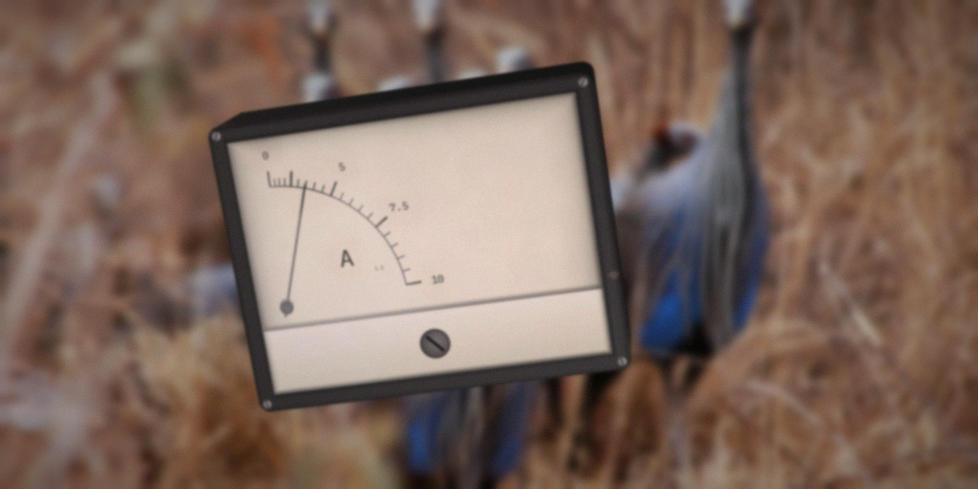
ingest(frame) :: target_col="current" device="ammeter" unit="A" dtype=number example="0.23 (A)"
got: 3.5 (A)
